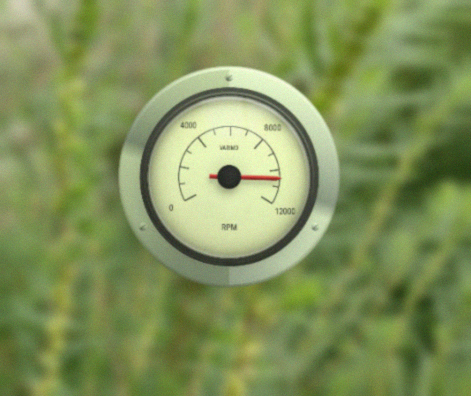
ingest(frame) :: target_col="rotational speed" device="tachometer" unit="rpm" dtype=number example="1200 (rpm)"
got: 10500 (rpm)
